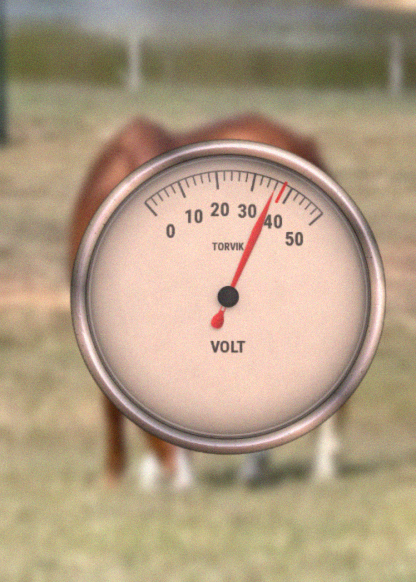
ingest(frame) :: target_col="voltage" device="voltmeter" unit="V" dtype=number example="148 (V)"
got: 36 (V)
